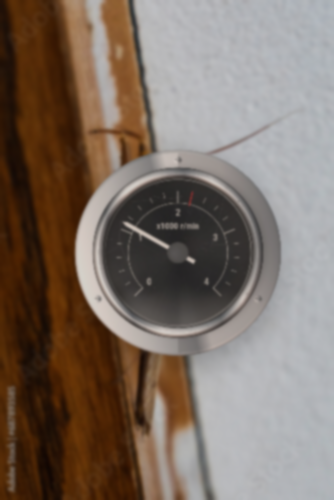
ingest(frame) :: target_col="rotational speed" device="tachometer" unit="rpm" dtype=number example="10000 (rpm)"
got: 1100 (rpm)
